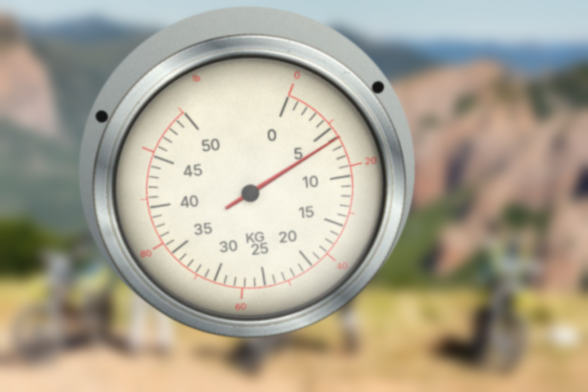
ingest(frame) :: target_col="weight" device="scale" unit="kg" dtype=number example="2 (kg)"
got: 6 (kg)
